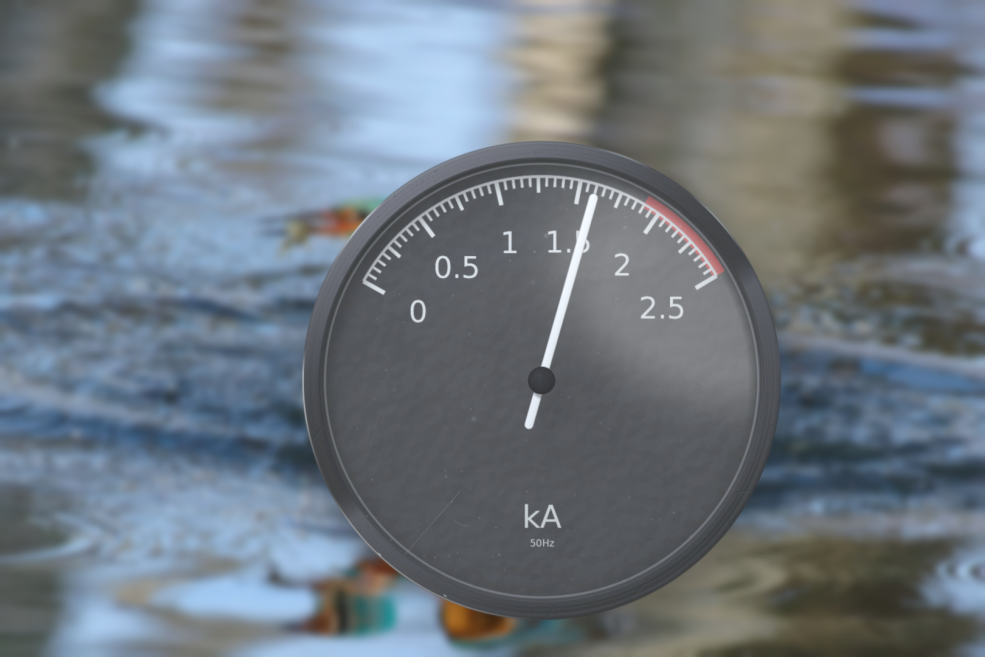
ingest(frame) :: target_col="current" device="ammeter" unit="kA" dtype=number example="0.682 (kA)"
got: 1.6 (kA)
